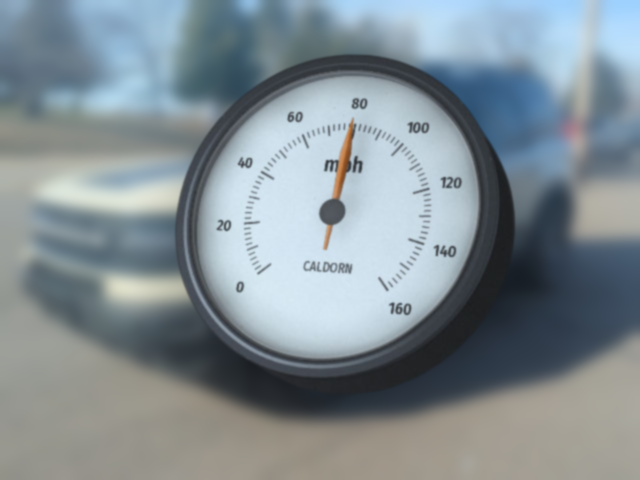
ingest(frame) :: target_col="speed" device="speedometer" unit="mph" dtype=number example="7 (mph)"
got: 80 (mph)
